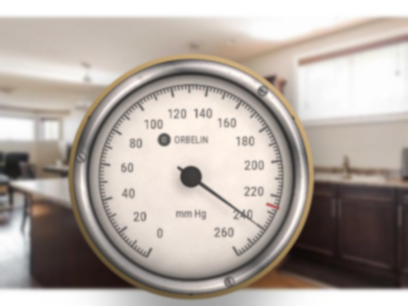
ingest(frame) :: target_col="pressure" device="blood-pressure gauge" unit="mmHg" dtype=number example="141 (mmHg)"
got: 240 (mmHg)
